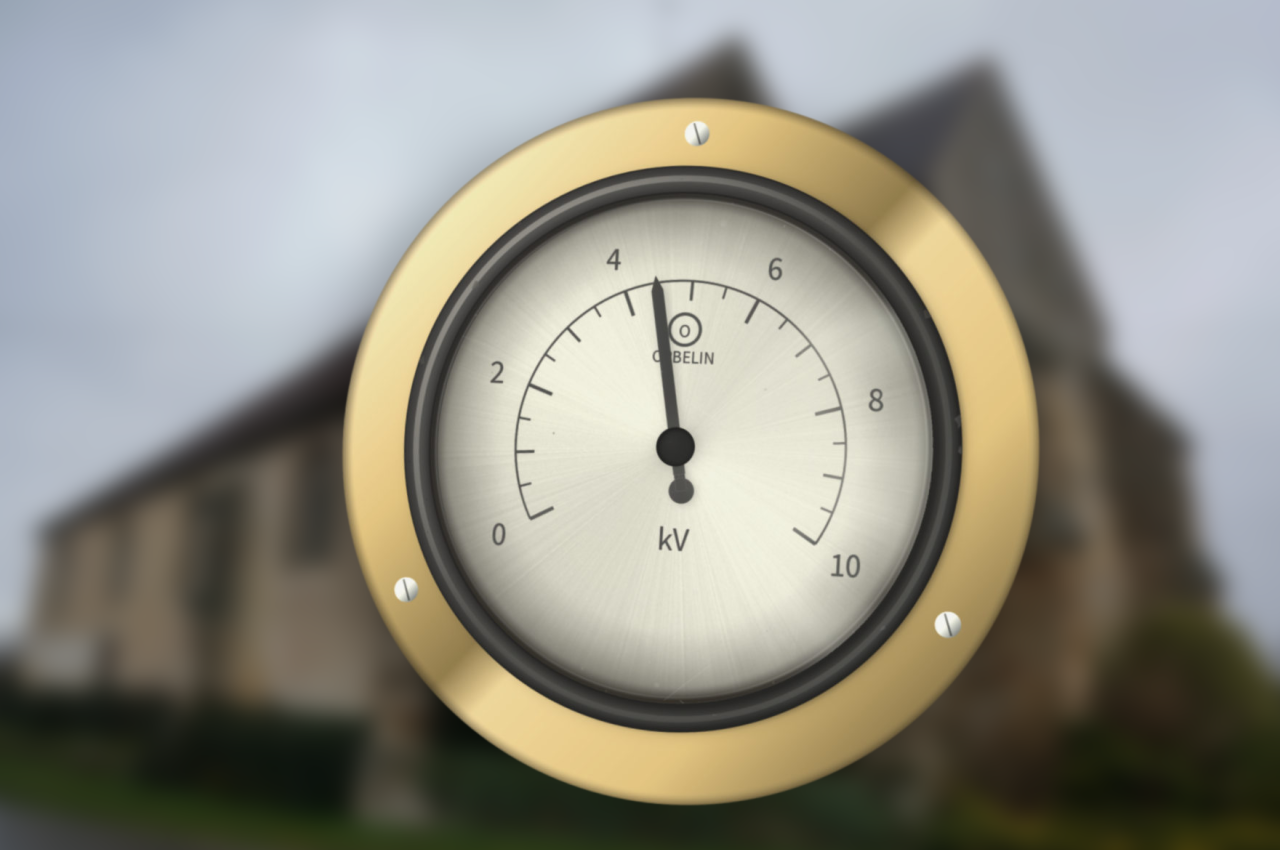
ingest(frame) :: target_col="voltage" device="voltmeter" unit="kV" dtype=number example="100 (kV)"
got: 4.5 (kV)
